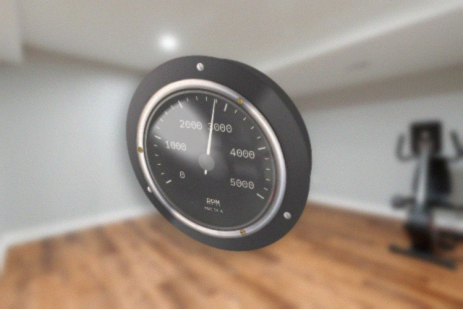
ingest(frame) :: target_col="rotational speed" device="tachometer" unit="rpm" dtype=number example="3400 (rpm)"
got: 2800 (rpm)
